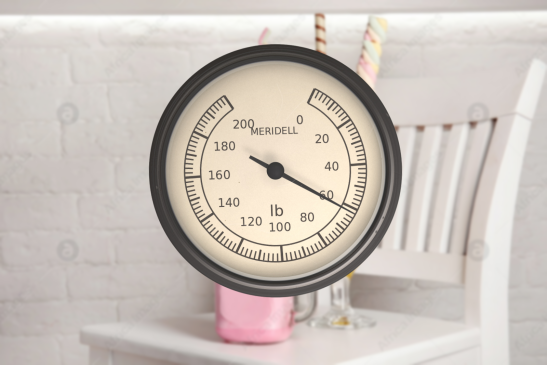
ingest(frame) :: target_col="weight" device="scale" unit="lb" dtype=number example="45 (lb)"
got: 62 (lb)
